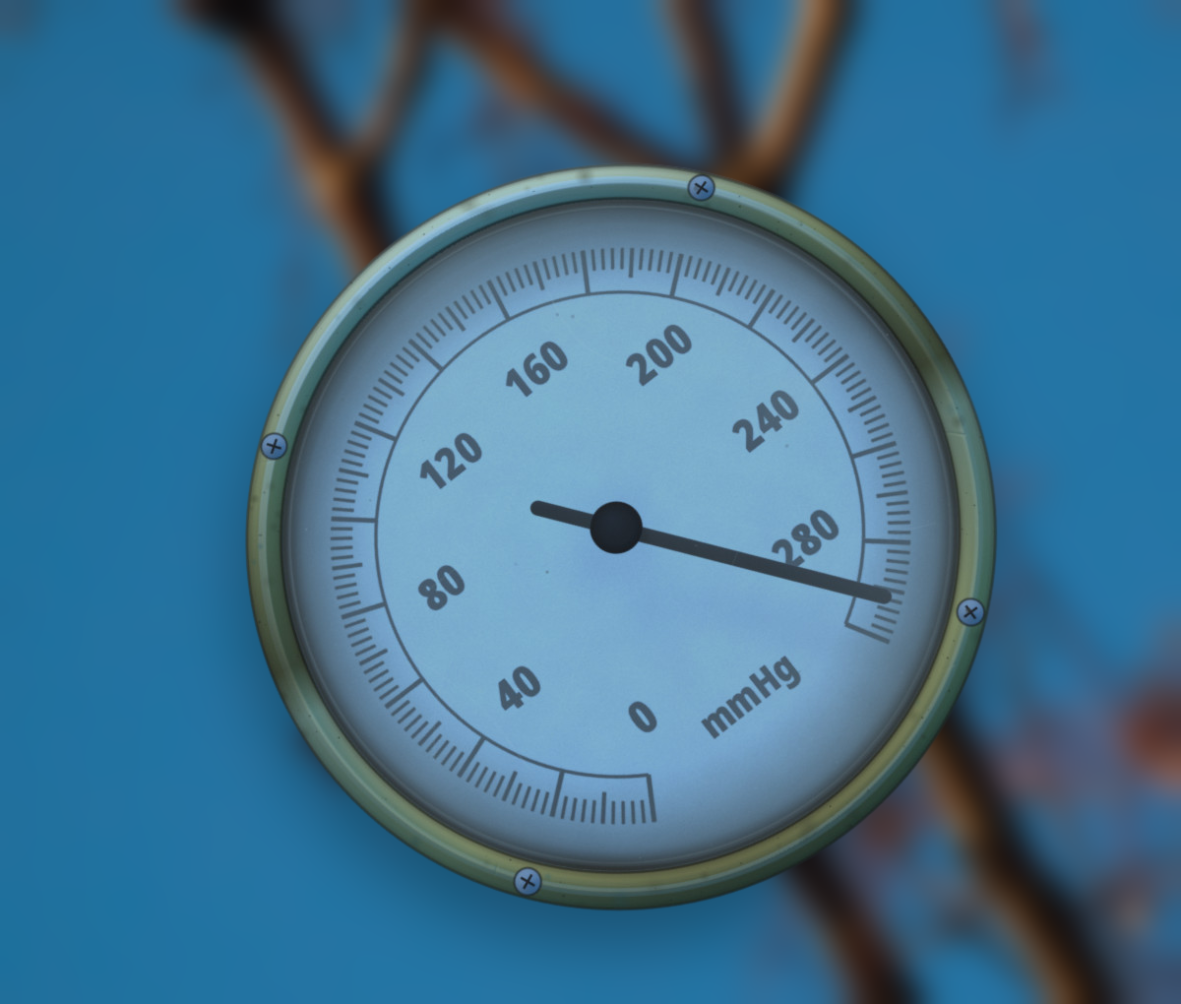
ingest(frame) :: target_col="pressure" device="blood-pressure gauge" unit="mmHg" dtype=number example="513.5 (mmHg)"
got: 292 (mmHg)
